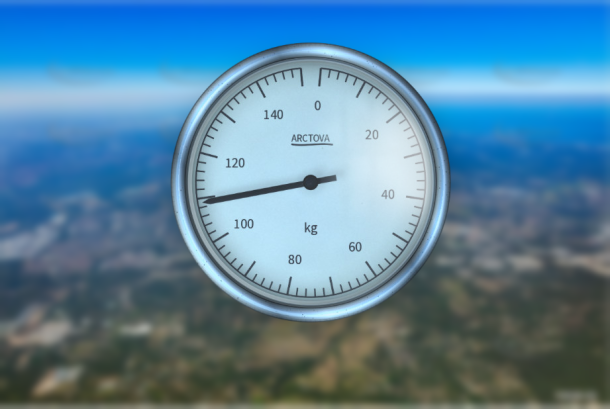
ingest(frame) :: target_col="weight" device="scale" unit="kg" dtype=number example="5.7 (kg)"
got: 109 (kg)
